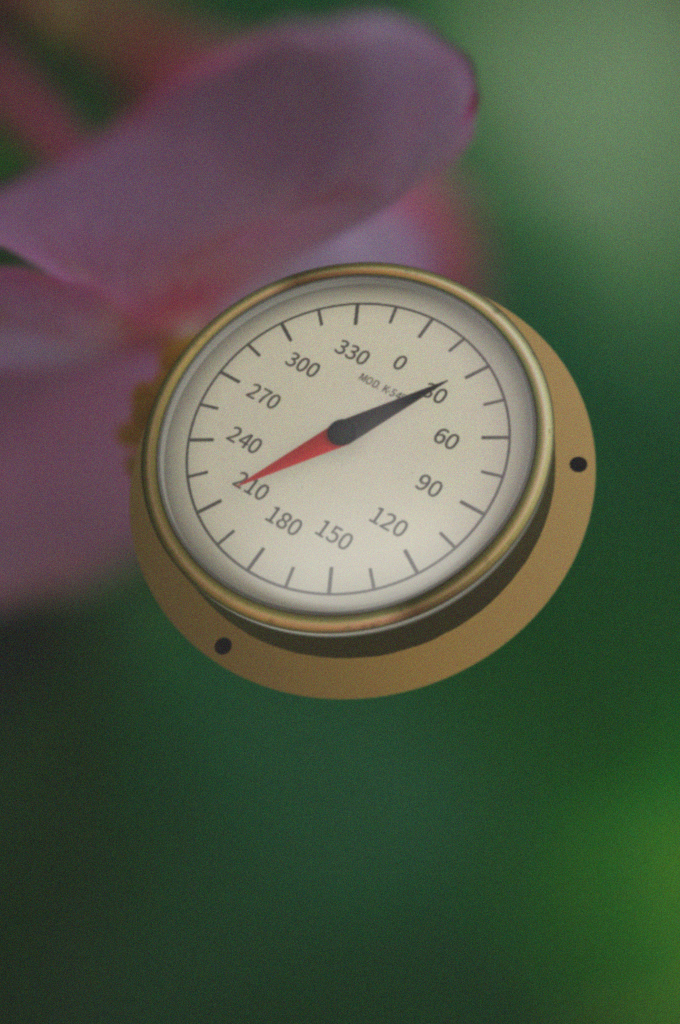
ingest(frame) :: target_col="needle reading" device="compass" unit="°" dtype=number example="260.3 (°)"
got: 210 (°)
